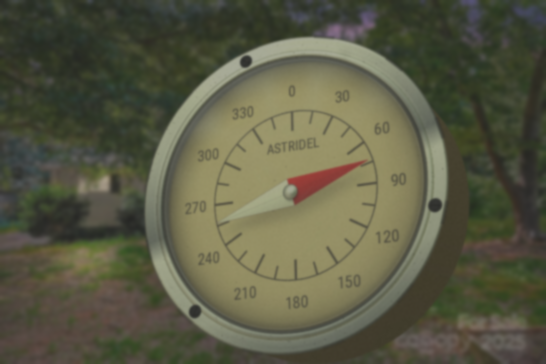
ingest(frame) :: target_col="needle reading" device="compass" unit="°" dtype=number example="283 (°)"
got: 75 (°)
